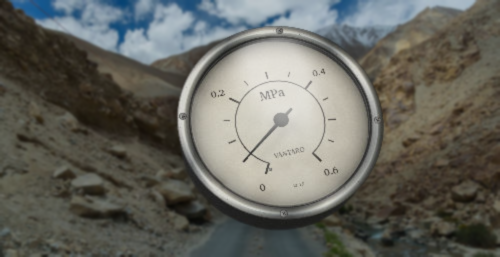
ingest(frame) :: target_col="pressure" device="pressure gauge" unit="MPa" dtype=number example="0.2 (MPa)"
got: 0.05 (MPa)
